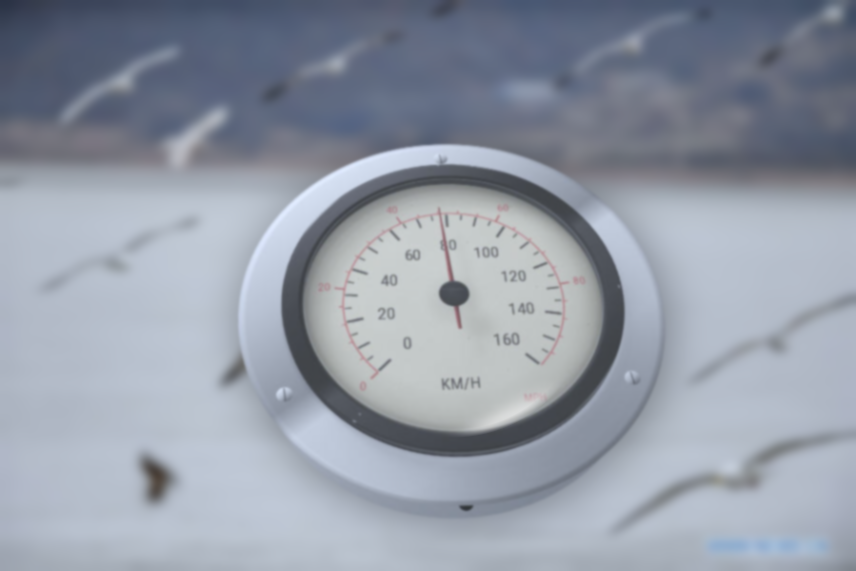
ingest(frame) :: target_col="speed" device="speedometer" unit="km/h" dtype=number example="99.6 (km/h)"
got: 77.5 (km/h)
